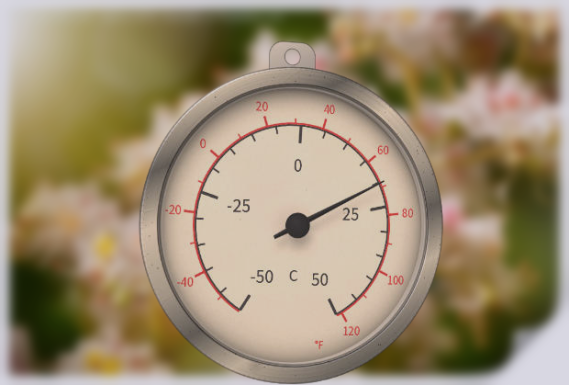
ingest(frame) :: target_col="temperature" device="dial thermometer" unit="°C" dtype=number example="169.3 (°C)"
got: 20 (°C)
